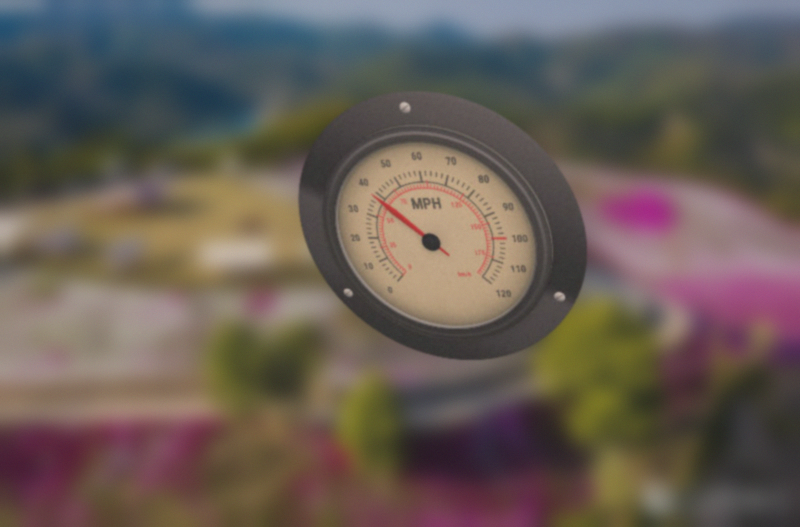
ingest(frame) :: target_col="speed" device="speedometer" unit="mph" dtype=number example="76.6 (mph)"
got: 40 (mph)
